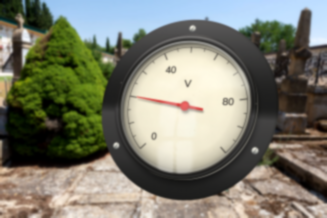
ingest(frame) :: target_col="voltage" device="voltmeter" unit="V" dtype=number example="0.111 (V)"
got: 20 (V)
